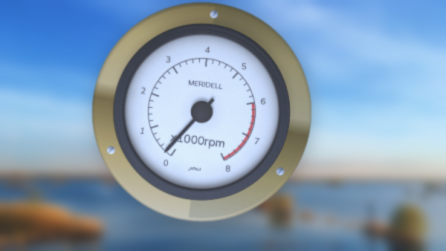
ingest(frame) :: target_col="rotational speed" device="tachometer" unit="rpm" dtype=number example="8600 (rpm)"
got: 200 (rpm)
